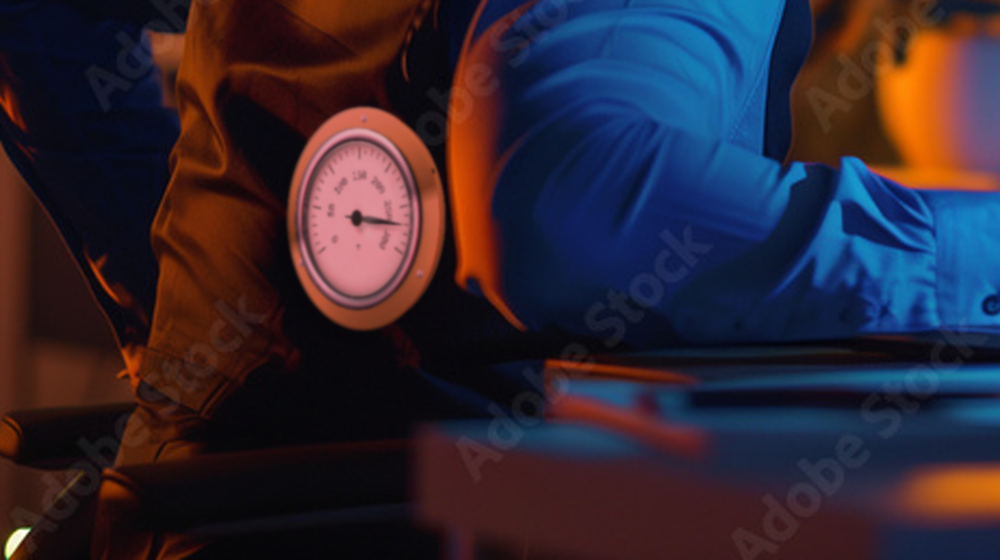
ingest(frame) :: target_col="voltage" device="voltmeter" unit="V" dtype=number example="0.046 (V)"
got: 270 (V)
